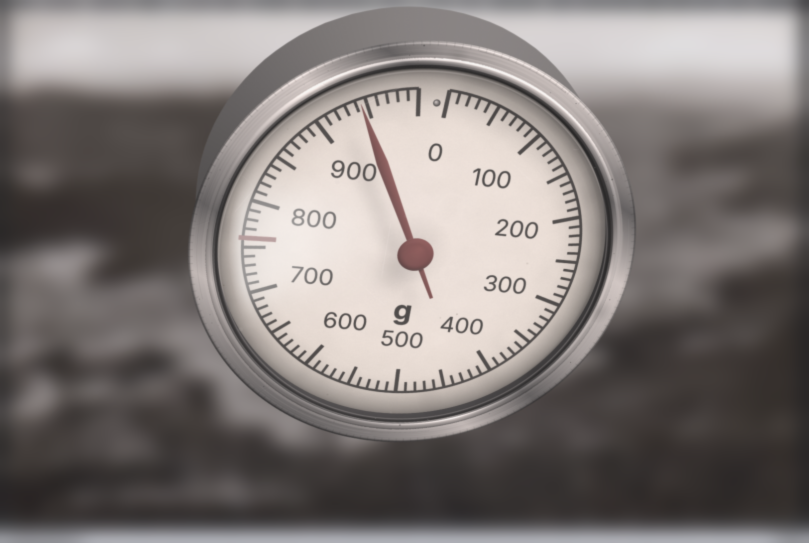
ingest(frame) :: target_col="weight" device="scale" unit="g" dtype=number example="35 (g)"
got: 945 (g)
